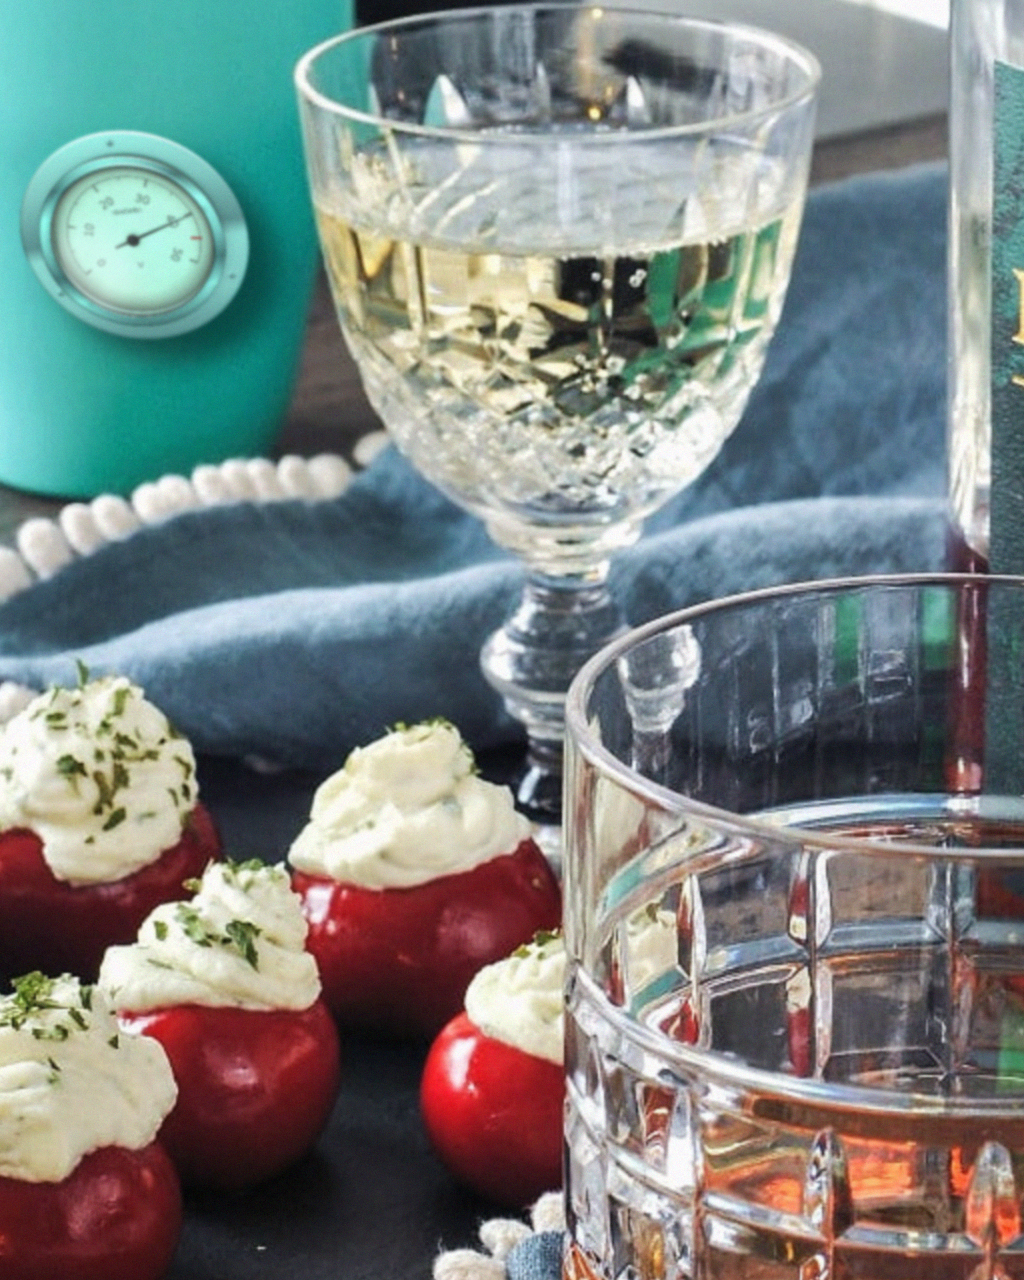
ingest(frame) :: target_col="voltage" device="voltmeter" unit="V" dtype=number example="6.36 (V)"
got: 40 (V)
